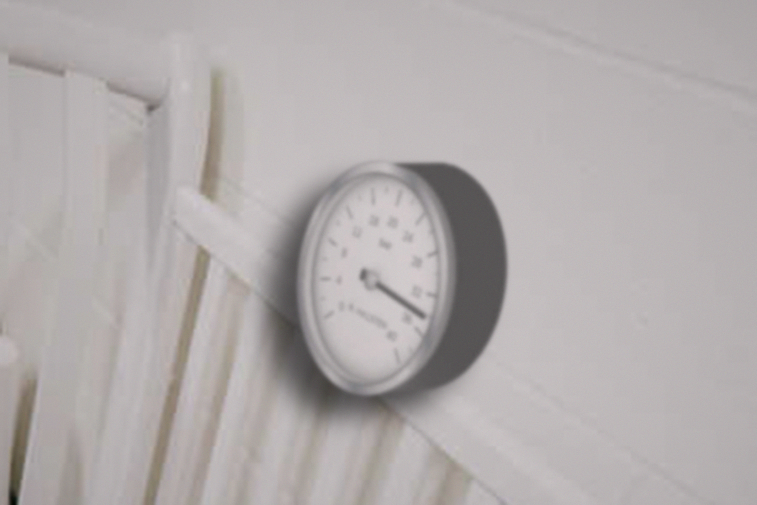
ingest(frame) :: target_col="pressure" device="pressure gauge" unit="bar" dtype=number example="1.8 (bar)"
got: 34 (bar)
